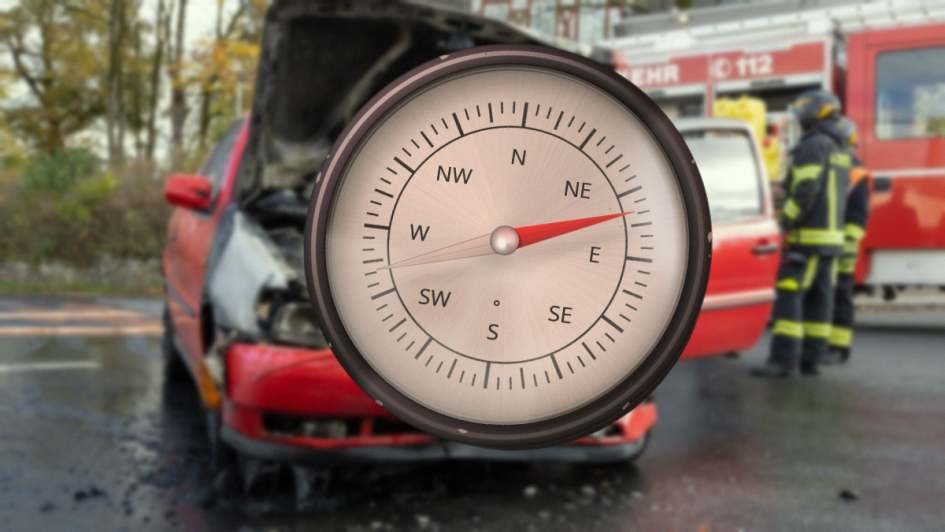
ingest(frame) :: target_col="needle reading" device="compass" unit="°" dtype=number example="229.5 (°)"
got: 70 (°)
